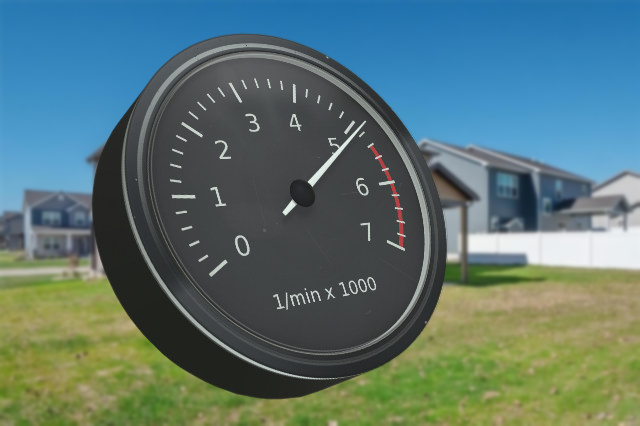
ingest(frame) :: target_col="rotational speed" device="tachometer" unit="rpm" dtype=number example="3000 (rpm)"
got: 5100 (rpm)
